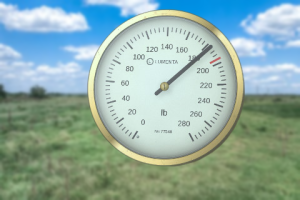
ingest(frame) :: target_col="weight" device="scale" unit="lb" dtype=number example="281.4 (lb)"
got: 184 (lb)
